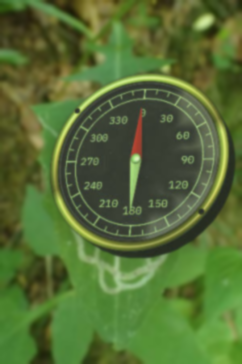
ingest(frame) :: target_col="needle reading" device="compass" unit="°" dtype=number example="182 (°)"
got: 0 (°)
